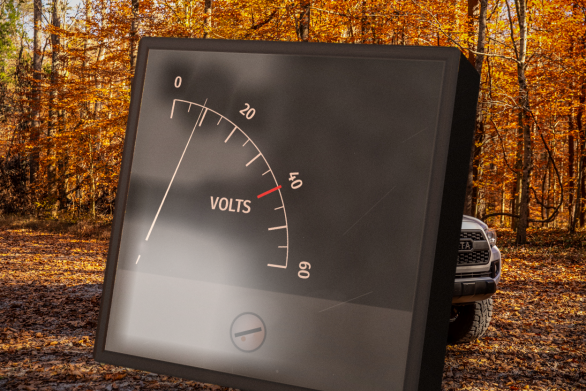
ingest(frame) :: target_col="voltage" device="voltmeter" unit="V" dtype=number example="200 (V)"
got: 10 (V)
